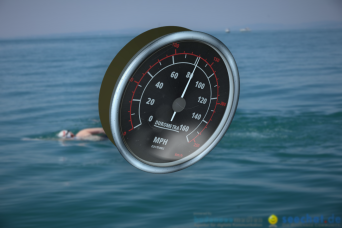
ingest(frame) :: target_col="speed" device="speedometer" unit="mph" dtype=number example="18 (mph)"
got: 80 (mph)
